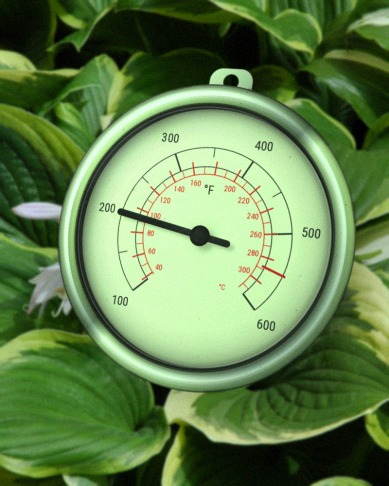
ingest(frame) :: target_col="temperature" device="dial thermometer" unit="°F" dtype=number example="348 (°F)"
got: 200 (°F)
